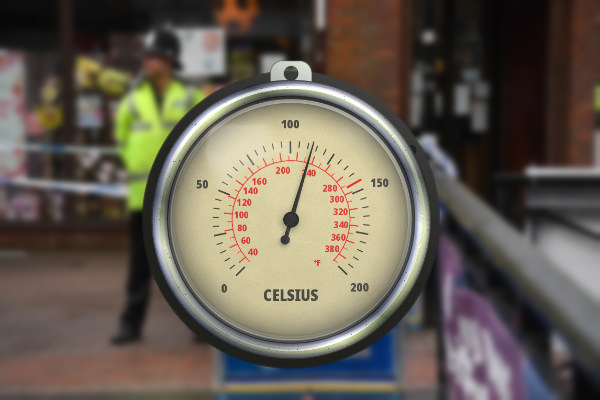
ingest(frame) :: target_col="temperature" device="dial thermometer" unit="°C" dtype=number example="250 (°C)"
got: 112.5 (°C)
